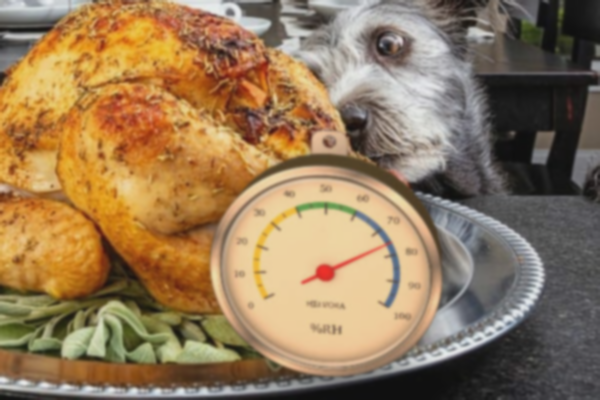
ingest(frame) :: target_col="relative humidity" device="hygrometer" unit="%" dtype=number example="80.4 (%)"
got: 75 (%)
